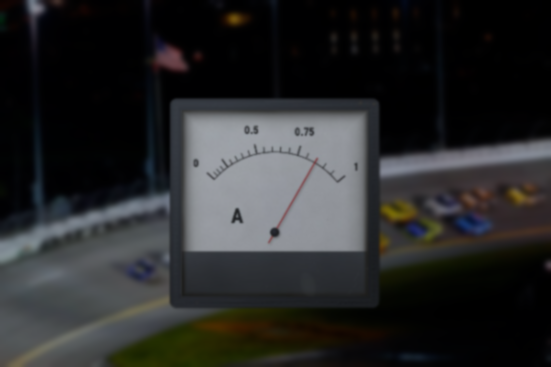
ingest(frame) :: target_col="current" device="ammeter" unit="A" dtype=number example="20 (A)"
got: 0.85 (A)
